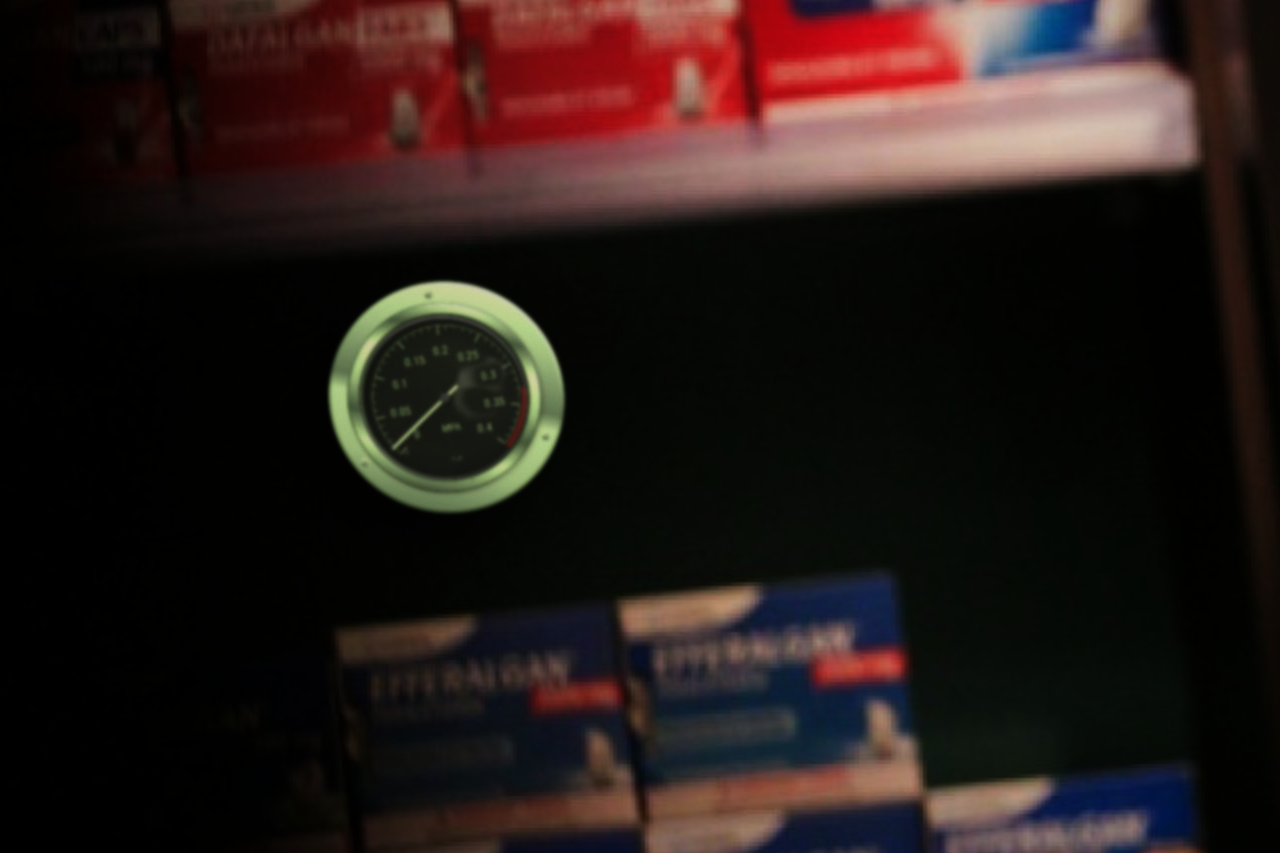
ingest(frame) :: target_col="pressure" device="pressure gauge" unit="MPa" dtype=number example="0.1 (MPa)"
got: 0.01 (MPa)
